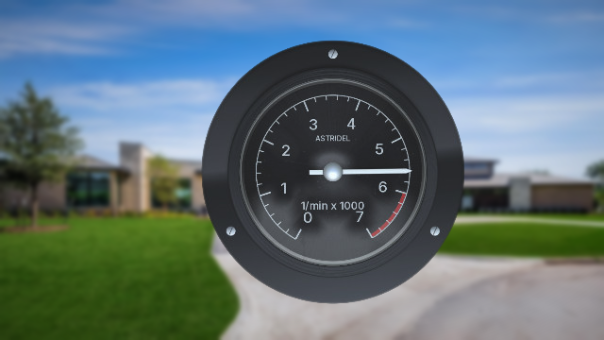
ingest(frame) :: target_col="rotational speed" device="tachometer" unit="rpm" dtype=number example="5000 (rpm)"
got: 5600 (rpm)
